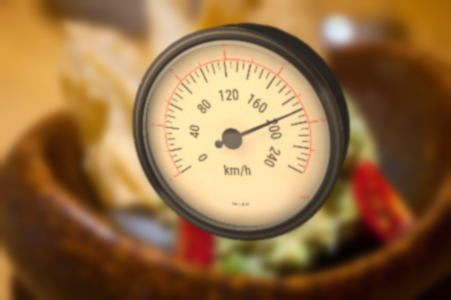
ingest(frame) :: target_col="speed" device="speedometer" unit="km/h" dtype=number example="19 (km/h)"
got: 190 (km/h)
